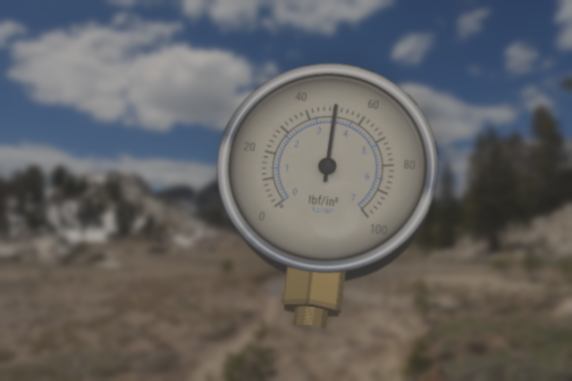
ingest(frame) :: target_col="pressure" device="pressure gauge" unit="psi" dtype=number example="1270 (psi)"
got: 50 (psi)
